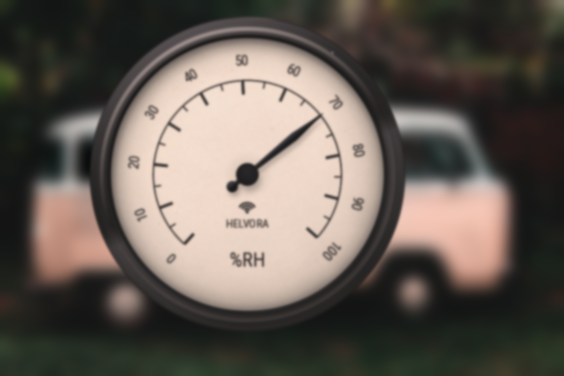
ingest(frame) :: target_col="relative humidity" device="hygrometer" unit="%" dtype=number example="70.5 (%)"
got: 70 (%)
